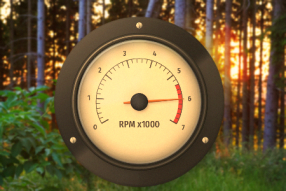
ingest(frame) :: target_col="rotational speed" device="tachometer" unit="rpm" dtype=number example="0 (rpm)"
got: 6000 (rpm)
